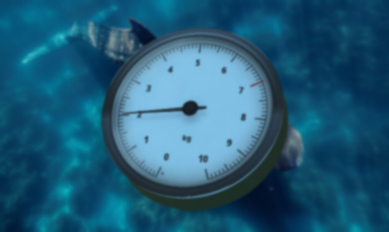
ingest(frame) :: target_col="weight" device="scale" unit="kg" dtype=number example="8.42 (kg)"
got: 2 (kg)
